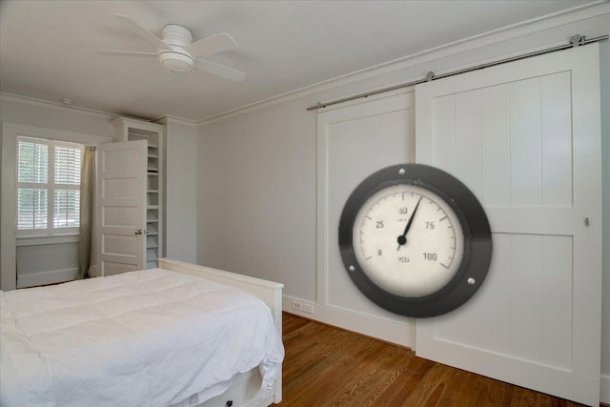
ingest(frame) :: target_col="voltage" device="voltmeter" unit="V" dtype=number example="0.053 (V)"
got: 60 (V)
